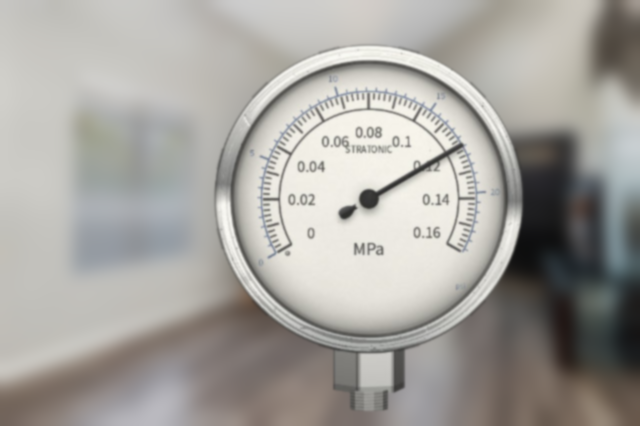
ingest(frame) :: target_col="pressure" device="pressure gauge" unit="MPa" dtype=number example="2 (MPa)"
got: 0.12 (MPa)
